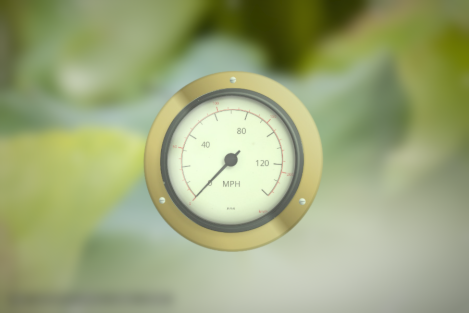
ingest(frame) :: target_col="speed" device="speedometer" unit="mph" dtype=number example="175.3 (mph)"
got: 0 (mph)
